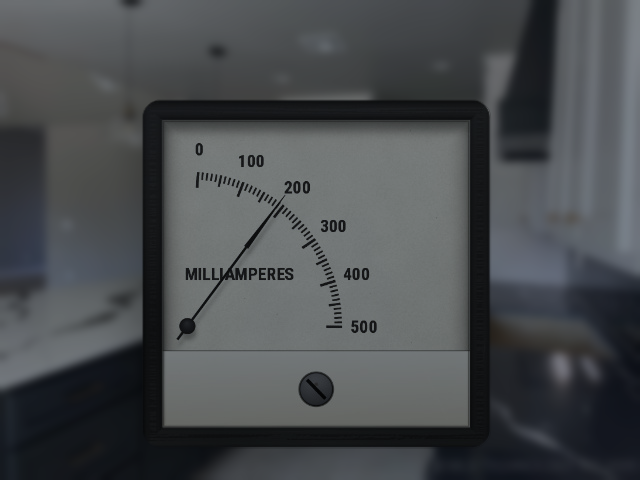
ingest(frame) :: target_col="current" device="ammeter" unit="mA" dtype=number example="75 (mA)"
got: 190 (mA)
